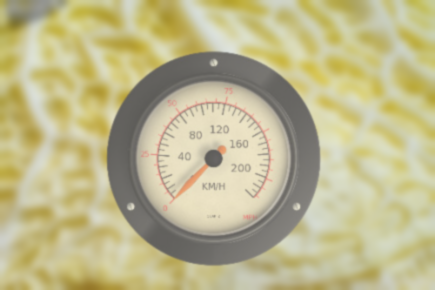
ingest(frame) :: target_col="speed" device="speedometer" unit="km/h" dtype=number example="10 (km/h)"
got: 0 (km/h)
